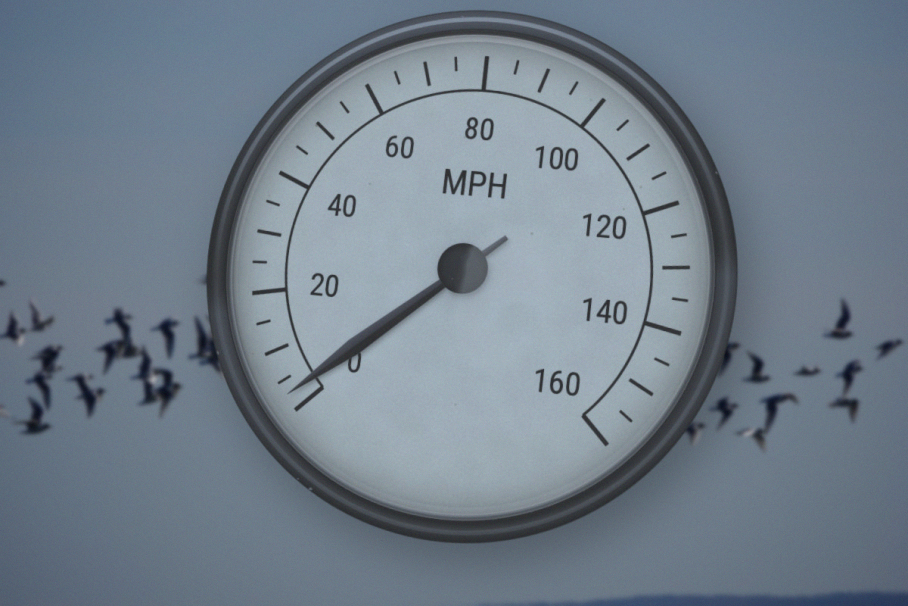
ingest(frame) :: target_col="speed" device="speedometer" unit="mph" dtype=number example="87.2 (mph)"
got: 2.5 (mph)
